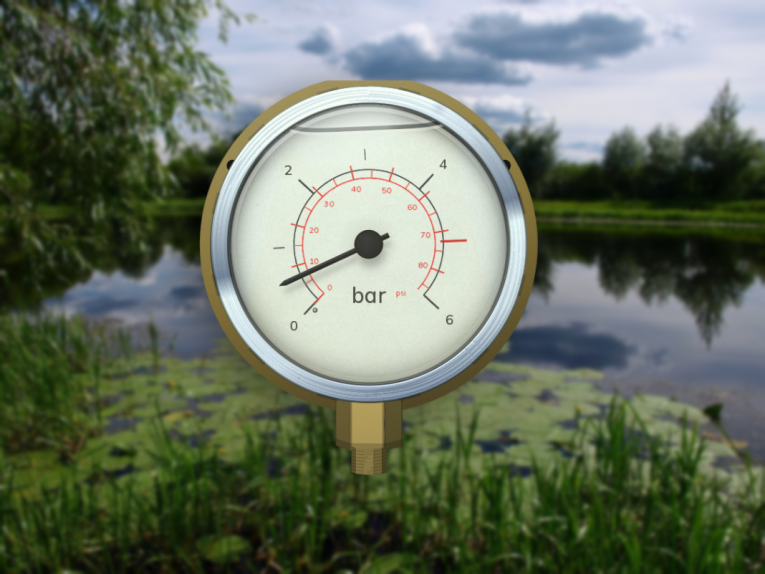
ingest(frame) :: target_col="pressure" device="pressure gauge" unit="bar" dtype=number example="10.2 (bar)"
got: 0.5 (bar)
